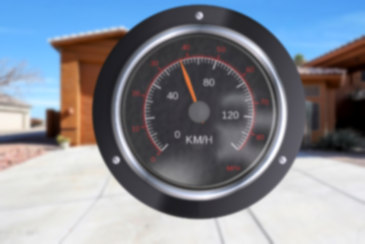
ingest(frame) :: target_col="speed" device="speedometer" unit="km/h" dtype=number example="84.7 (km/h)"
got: 60 (km/h)
